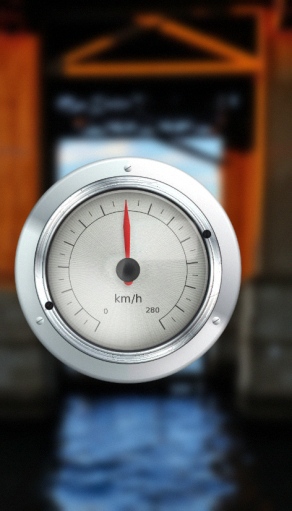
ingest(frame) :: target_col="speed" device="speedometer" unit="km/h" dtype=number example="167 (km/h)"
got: 140 (km/h)
